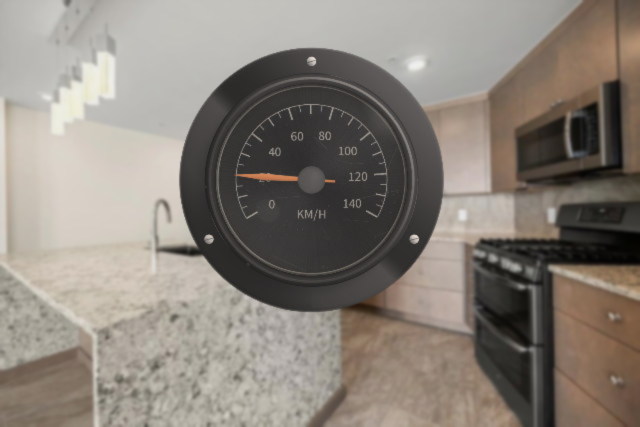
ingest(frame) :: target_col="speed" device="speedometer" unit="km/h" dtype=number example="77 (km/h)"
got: 20 (km/h)
